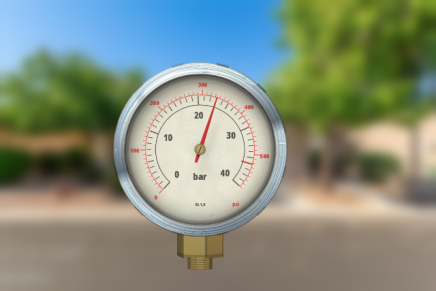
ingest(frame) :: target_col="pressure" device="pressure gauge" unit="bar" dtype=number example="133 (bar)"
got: 23 (bar)
